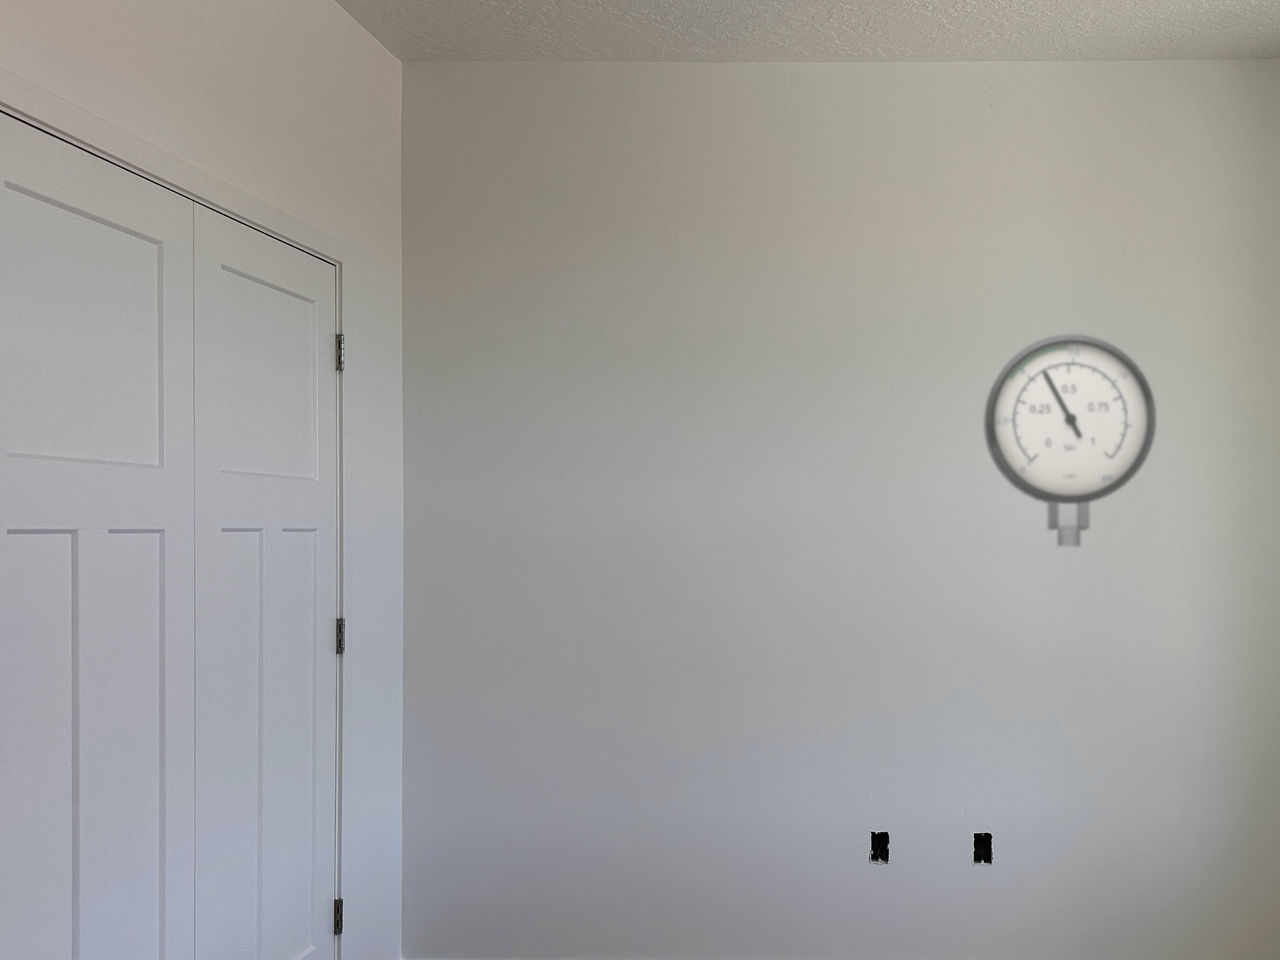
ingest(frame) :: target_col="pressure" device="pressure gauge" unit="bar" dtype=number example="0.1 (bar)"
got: 0.4 (bar)
